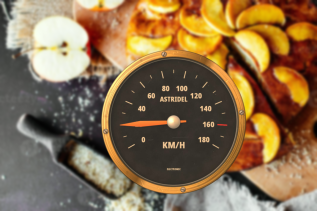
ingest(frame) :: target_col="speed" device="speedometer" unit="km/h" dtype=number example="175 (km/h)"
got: 20 (km/h)
